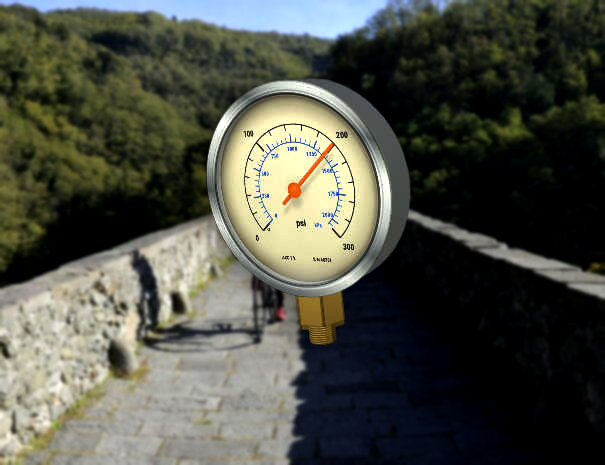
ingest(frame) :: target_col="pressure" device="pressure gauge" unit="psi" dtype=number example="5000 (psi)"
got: 200 (psi)
